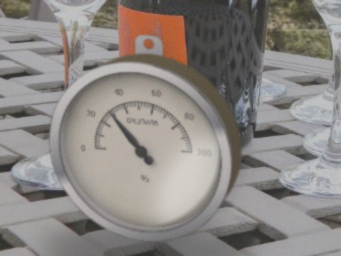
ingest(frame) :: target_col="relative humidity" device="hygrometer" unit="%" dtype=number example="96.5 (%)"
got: 30 (%)
